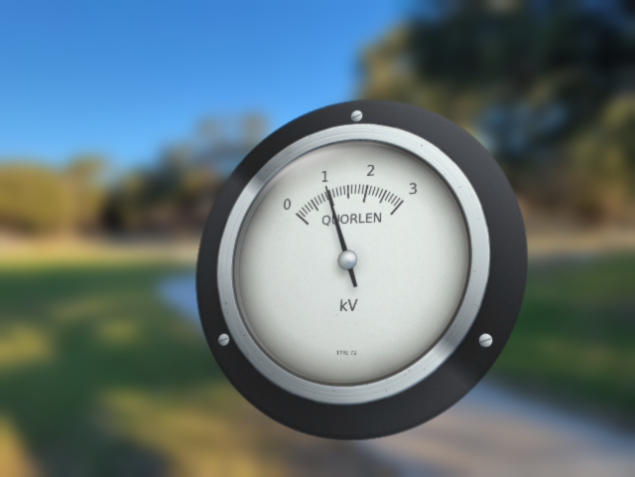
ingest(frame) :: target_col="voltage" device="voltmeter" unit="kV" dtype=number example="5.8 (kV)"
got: 1 (kV)
